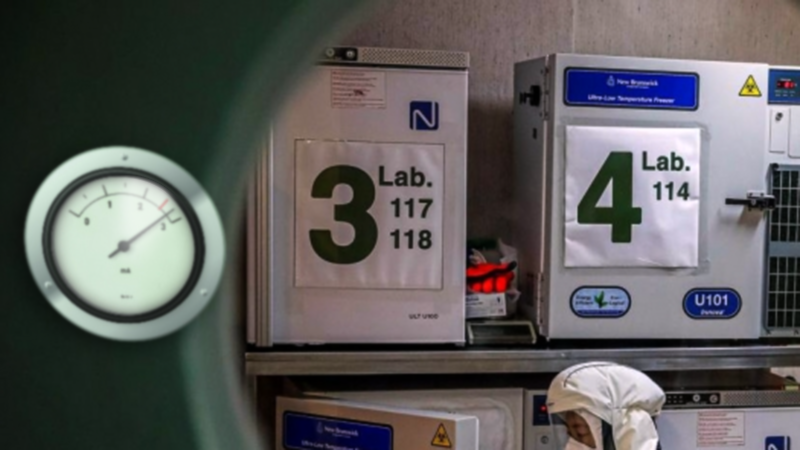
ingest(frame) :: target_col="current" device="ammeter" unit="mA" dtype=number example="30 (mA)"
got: 2.75 (mA)
